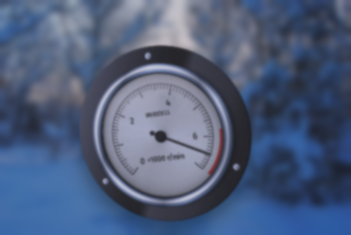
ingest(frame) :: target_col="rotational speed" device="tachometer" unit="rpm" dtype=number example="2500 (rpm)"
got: 6500 (rpm)
